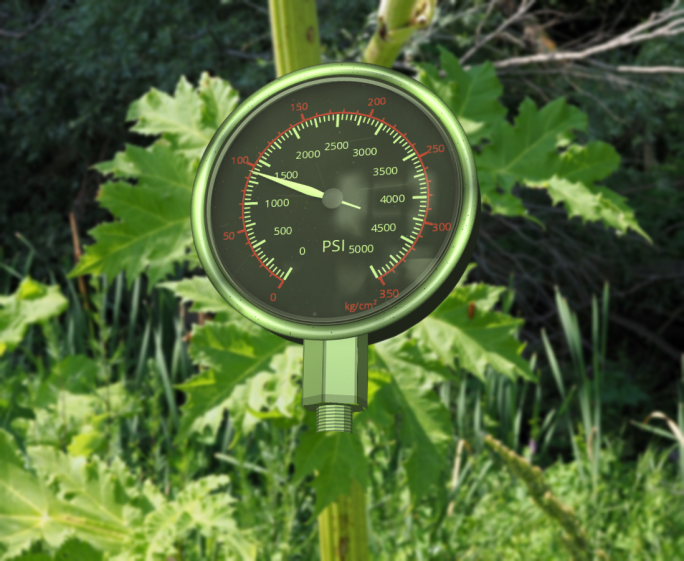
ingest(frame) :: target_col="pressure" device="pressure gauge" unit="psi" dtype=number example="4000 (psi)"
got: 1350 (psi)
